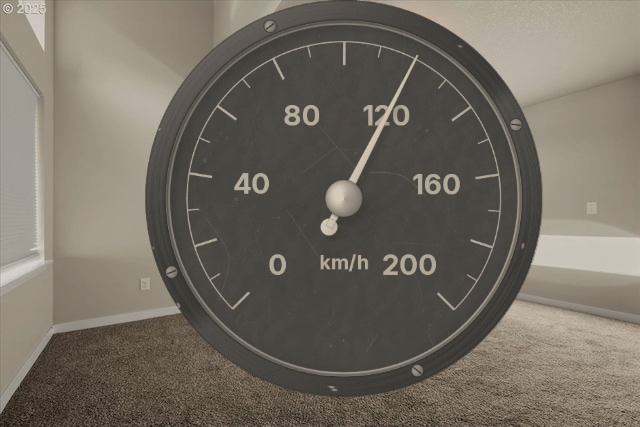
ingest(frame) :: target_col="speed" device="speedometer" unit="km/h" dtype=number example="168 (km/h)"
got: 120 (km/h)
